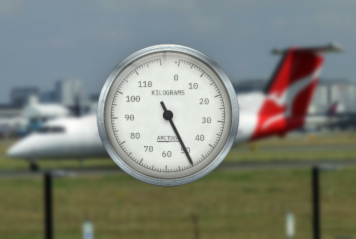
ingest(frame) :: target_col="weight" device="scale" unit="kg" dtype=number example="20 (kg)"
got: 50 (kg)
